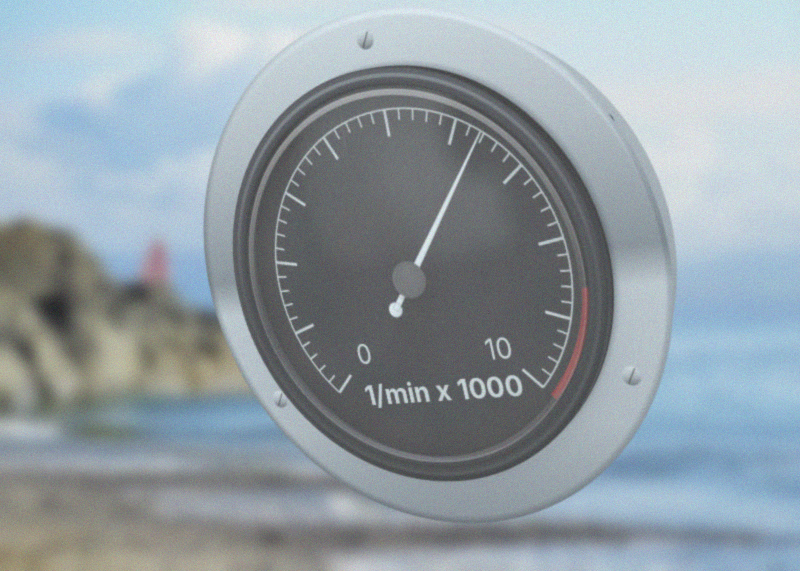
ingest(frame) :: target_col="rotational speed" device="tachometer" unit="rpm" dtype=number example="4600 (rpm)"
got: 6400 (rpm)
